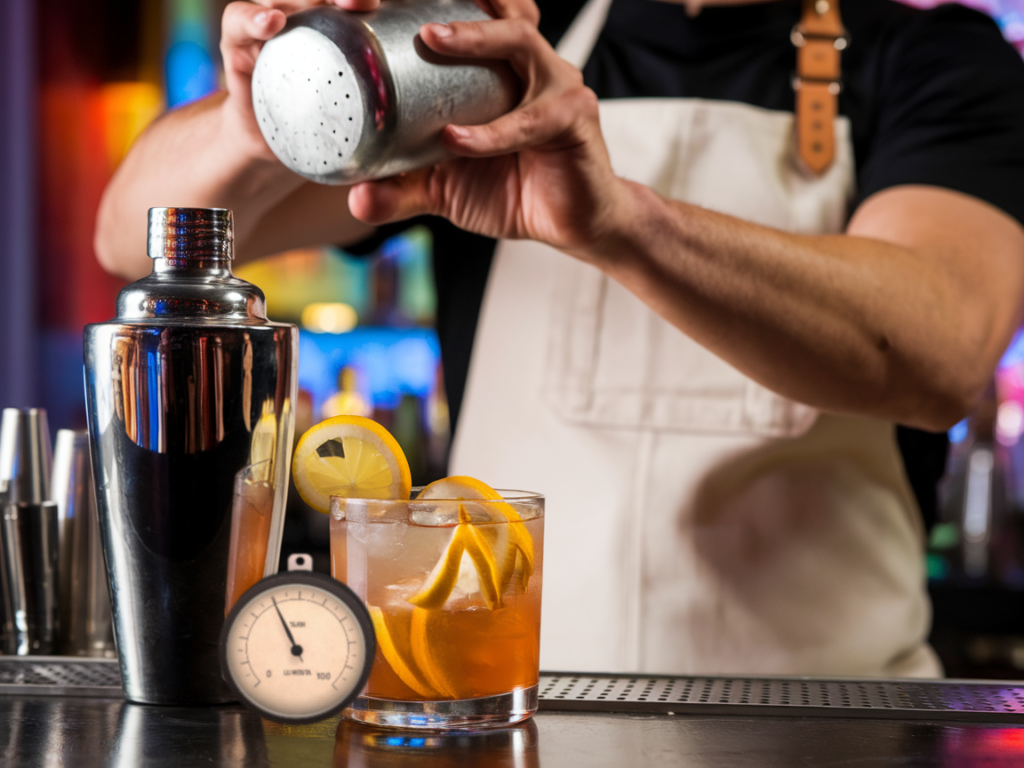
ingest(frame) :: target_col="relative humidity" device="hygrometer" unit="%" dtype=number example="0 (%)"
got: 40 (%)
